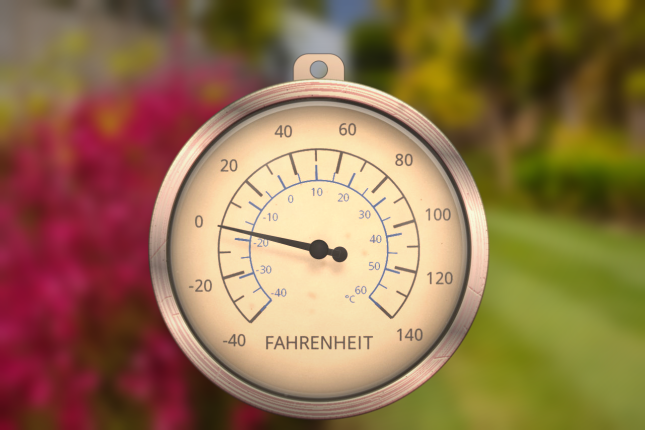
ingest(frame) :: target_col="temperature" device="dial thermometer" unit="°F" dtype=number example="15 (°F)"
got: 0 (°F)
